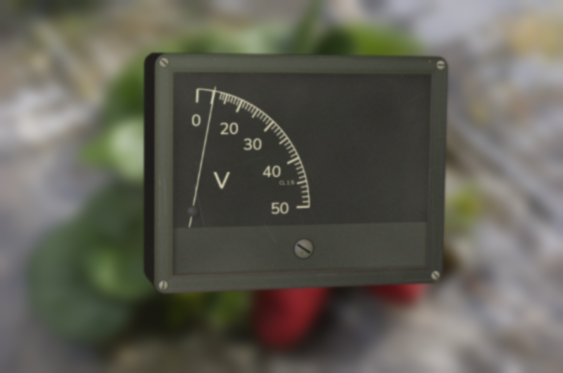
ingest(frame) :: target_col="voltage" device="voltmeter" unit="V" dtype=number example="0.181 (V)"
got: 10 (V)
